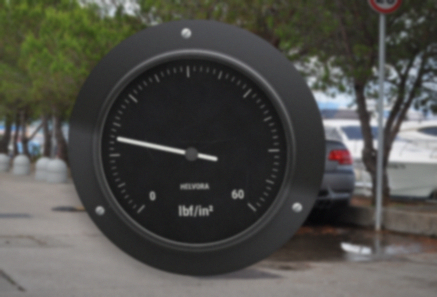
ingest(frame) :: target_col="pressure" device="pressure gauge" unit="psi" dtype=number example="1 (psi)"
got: 13 (psi)
